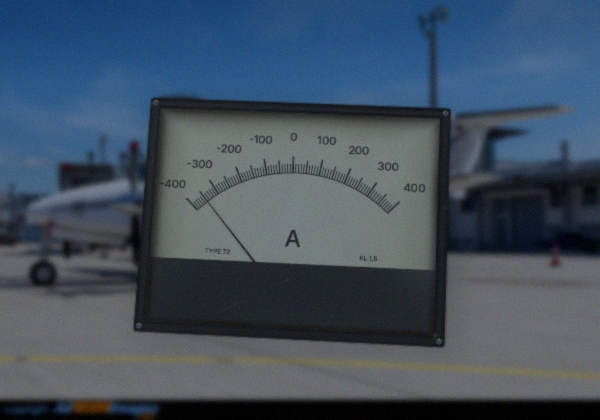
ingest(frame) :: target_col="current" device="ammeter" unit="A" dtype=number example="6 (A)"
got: -350 (A)
